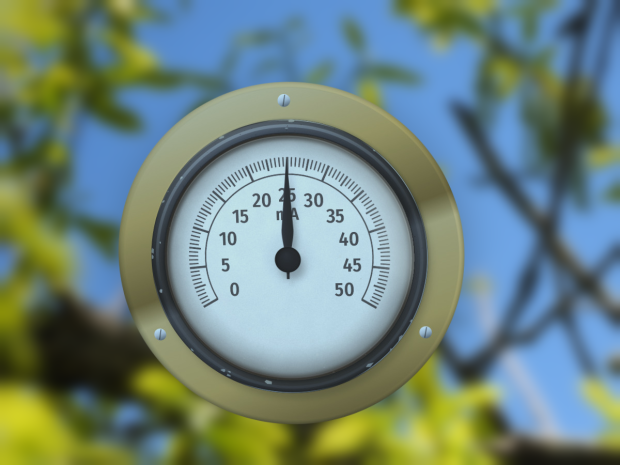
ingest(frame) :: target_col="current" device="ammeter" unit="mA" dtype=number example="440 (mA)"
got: 25 (mA)
